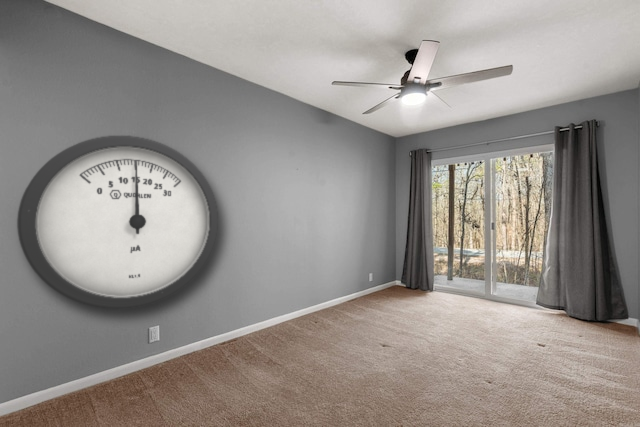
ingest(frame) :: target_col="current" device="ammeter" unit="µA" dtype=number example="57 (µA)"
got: 15 (µA)
